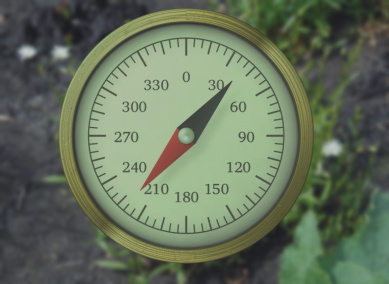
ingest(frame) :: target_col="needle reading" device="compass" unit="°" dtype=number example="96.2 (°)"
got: 220 (°)
